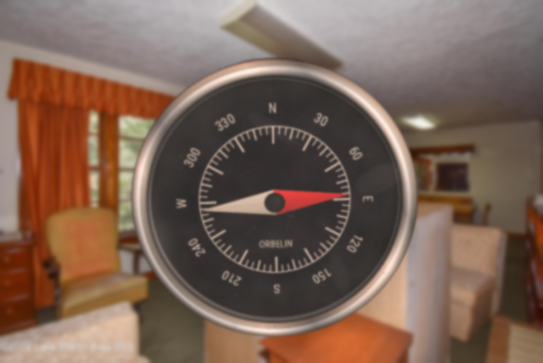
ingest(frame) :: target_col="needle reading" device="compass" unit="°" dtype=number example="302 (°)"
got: 85 (°)
